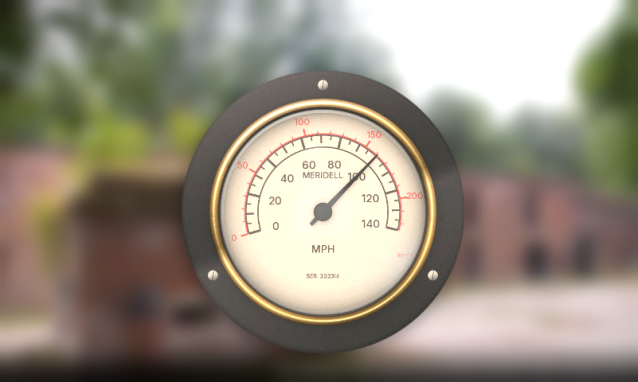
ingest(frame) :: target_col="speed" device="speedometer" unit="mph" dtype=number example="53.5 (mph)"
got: 100 (mph)
